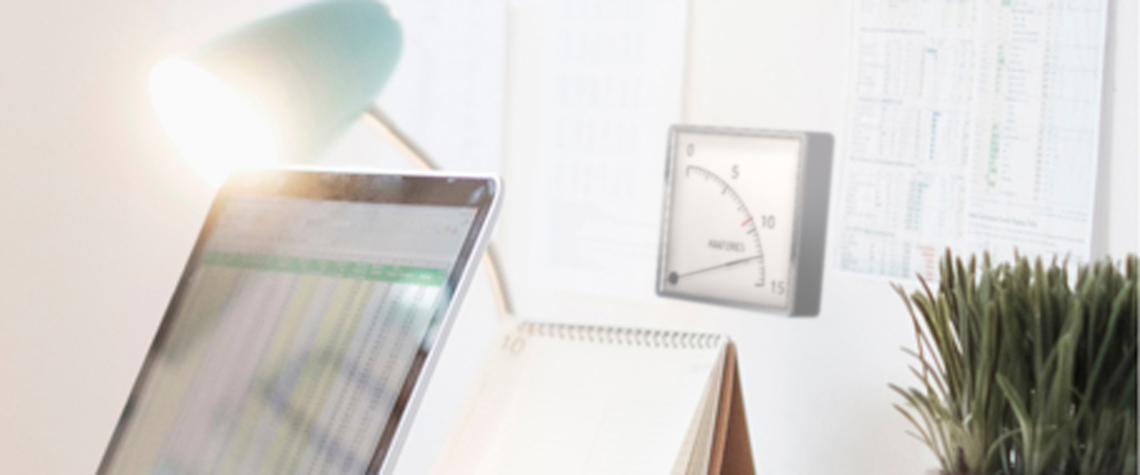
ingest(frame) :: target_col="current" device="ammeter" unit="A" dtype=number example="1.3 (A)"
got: 12.5 (A)
